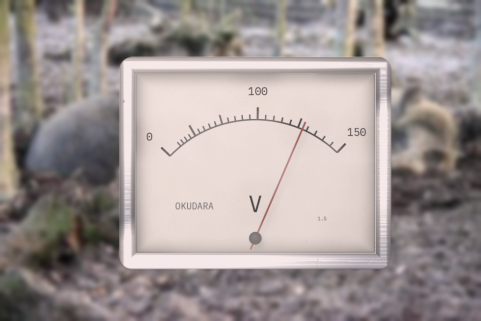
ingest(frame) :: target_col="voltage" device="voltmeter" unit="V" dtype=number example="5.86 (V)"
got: 127.5 (V)
